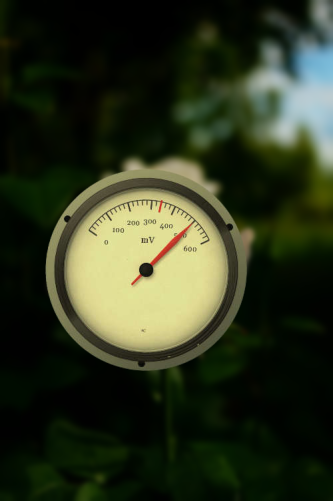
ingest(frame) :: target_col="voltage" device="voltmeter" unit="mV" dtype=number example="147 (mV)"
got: 500 (mV)
